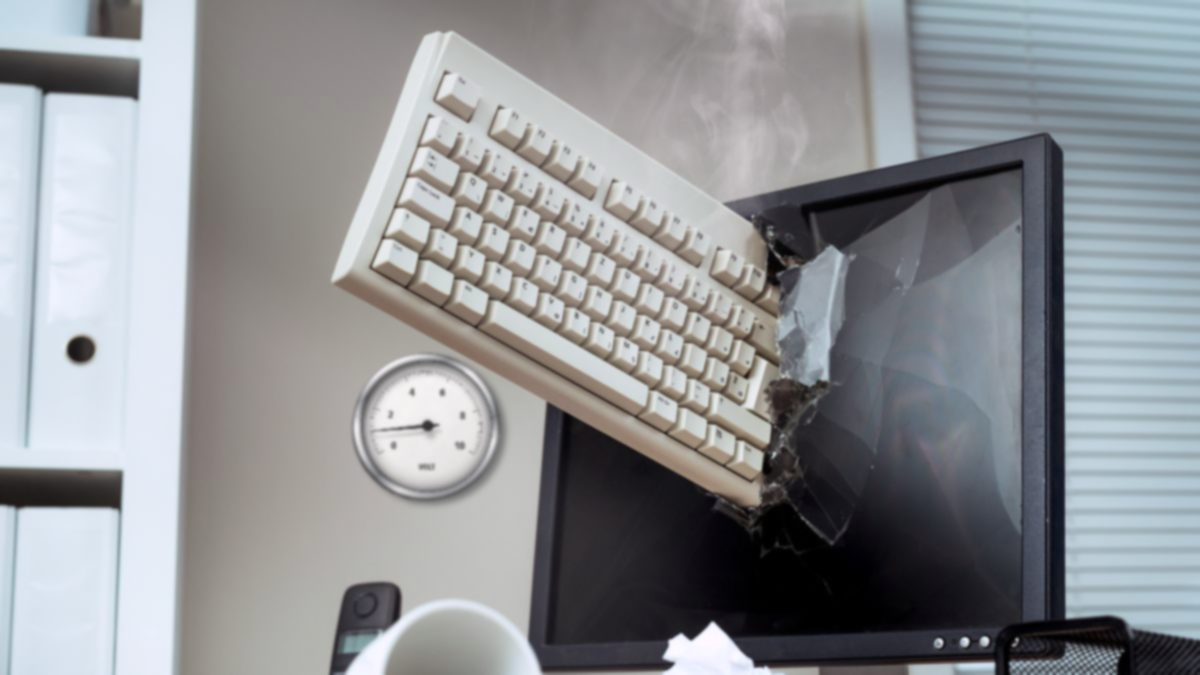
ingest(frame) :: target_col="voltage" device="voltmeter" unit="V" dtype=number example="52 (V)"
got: 1 (V)
